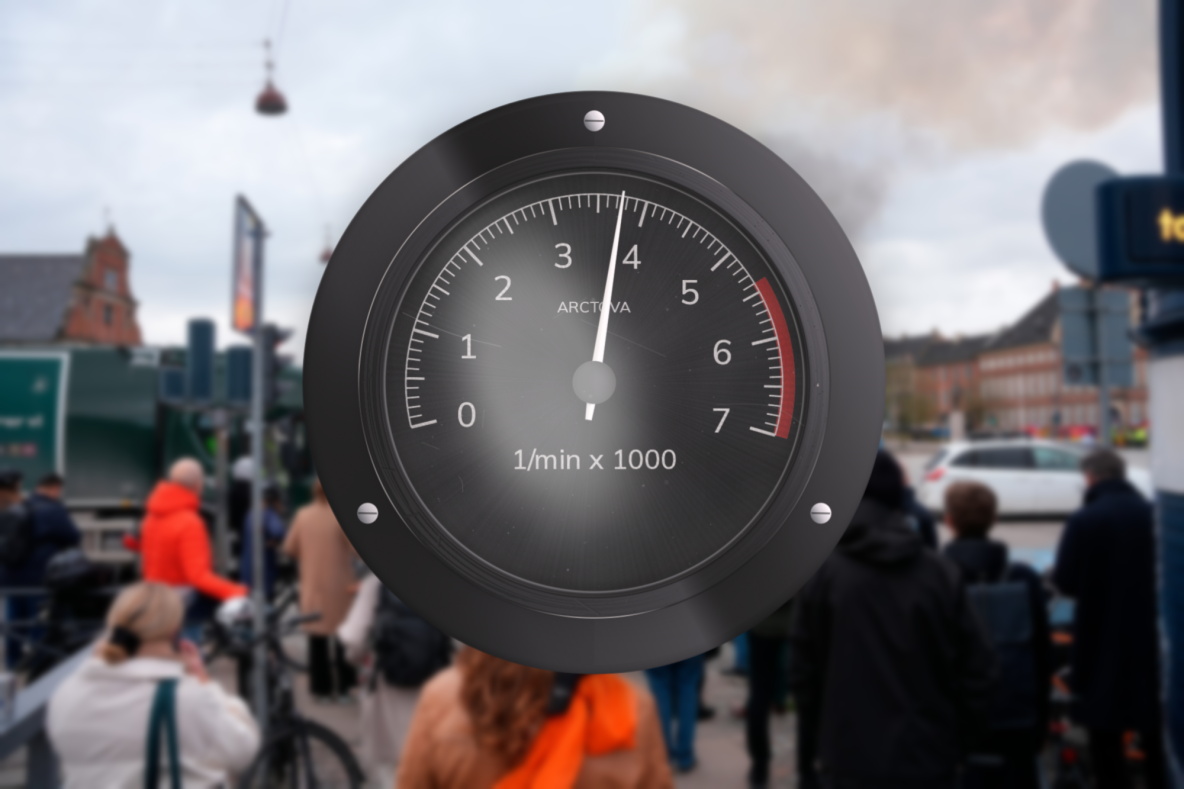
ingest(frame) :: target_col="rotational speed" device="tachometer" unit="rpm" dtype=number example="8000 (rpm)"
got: 3750 (rpm)
